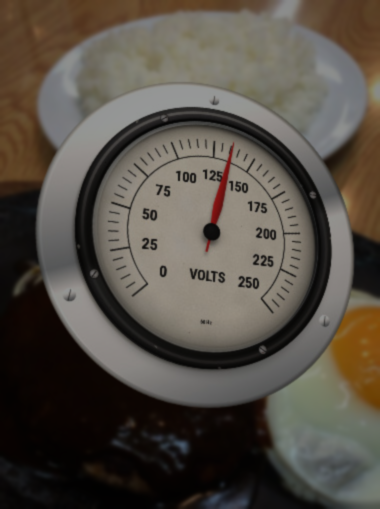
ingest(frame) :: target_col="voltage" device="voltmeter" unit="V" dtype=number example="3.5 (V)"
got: 135 (V)
